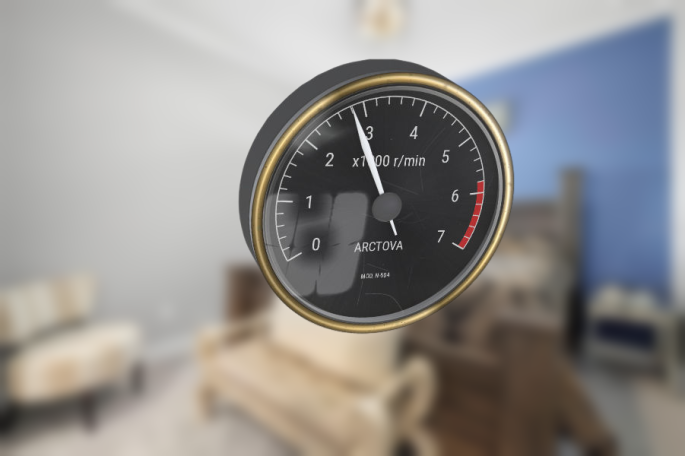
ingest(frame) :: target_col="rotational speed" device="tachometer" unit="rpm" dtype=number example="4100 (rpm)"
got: 2800 (rpm)
